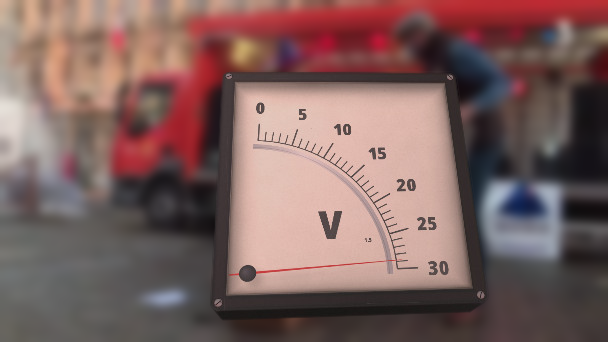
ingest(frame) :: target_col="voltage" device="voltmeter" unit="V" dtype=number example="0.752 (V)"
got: 29 (V)
